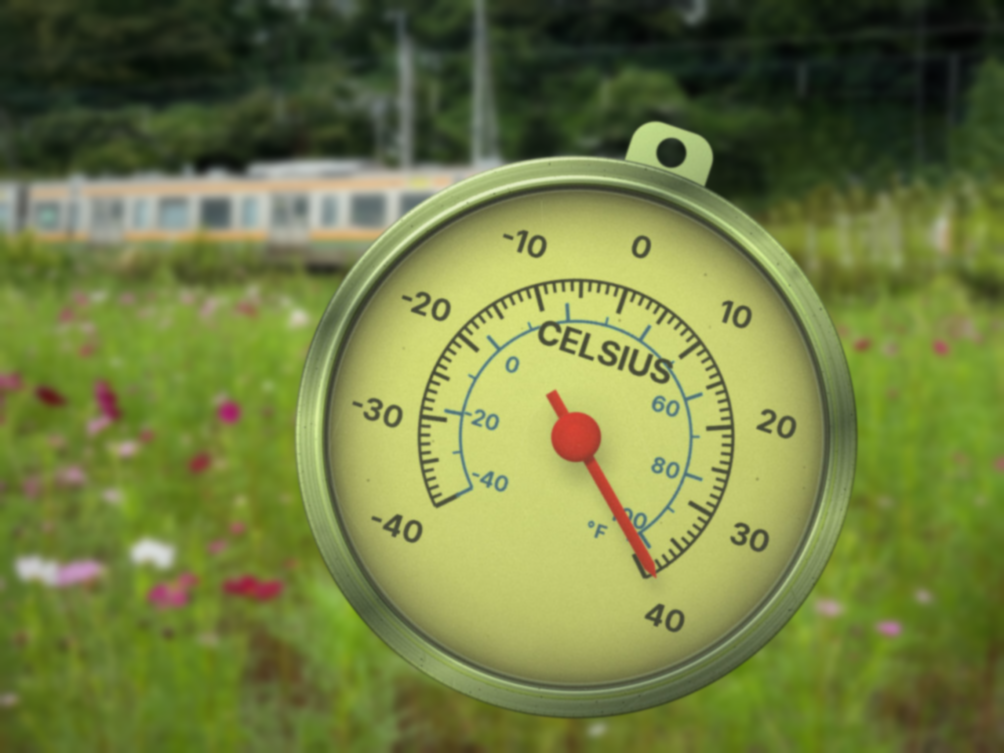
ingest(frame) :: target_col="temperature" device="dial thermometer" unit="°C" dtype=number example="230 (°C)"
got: 39 (°C)
